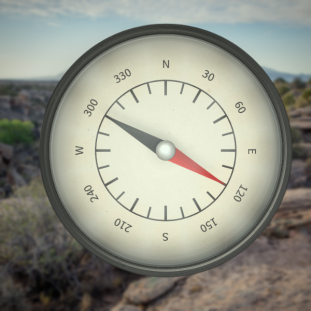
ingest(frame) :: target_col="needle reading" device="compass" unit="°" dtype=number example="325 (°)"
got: 120 (°)
